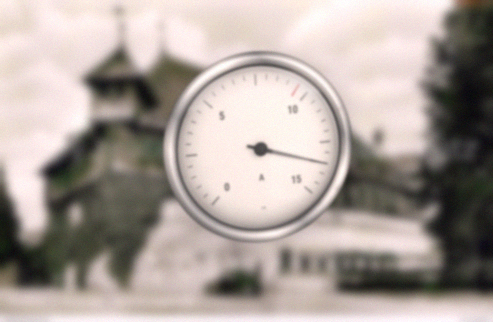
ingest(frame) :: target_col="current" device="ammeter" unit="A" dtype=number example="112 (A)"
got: 13.5 (A)
